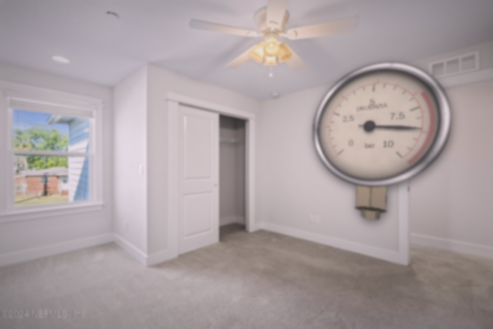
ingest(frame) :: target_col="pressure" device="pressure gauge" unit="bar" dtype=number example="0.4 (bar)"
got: 8.5 (bar)
